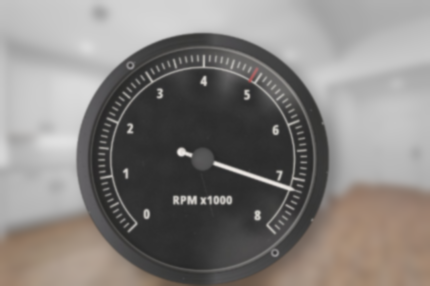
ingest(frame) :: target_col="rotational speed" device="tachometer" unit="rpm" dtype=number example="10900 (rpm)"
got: 7200 (rpm)
